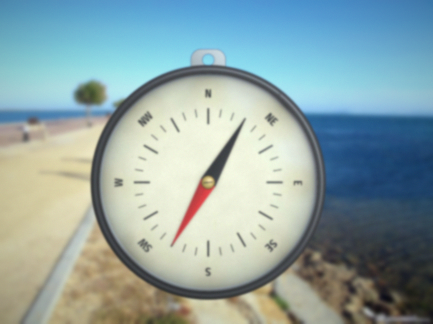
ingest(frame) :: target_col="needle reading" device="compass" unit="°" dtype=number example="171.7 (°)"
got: 210 (°)
